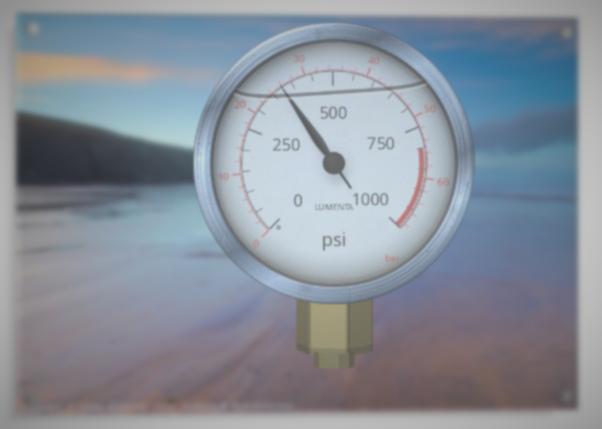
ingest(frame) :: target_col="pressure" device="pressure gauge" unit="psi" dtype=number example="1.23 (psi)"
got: 375 (psi)
